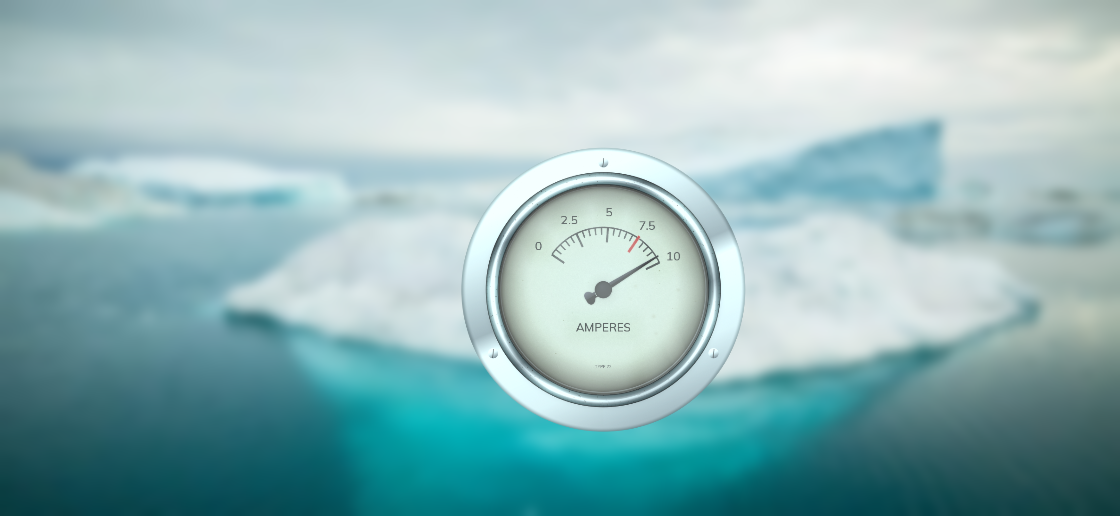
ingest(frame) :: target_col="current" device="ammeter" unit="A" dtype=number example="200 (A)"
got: 9.5 (A)
